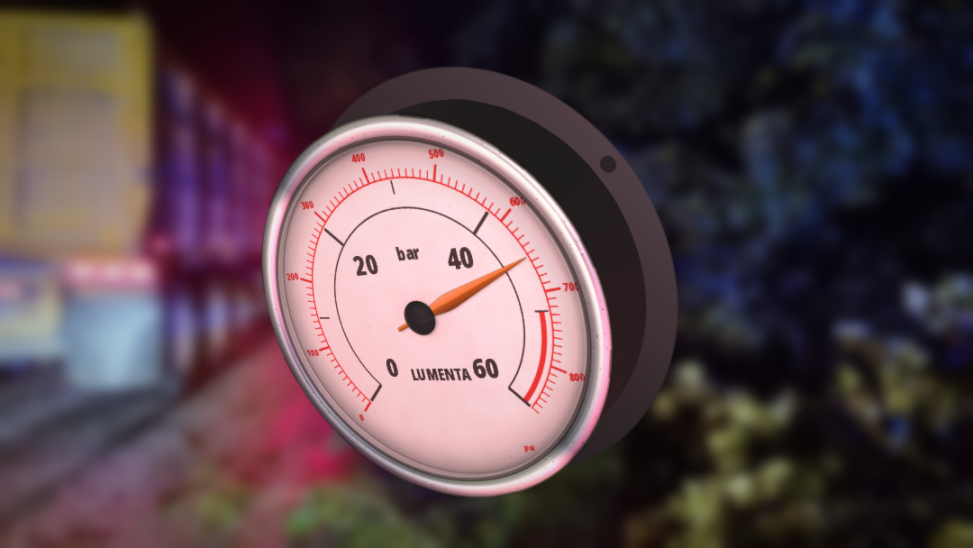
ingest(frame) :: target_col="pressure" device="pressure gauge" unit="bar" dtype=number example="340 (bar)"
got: 45 (bar)
